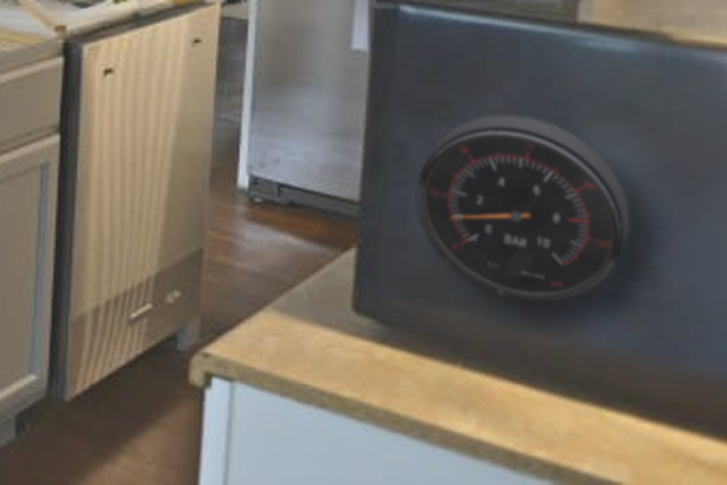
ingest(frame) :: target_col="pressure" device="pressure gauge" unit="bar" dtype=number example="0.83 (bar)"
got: 1 (bar)
